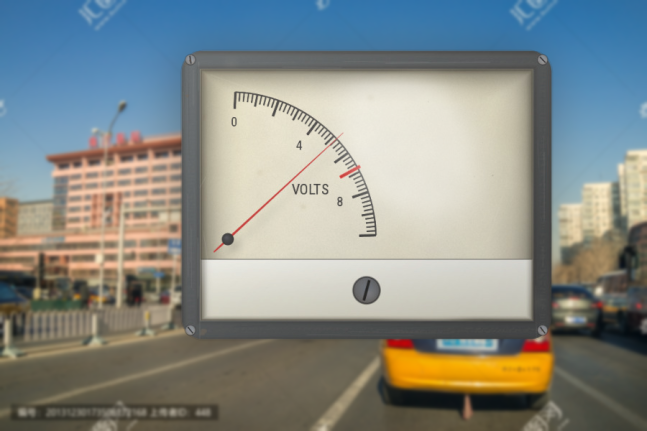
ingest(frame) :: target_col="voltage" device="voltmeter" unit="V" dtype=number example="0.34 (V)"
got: 5.2 (V)
